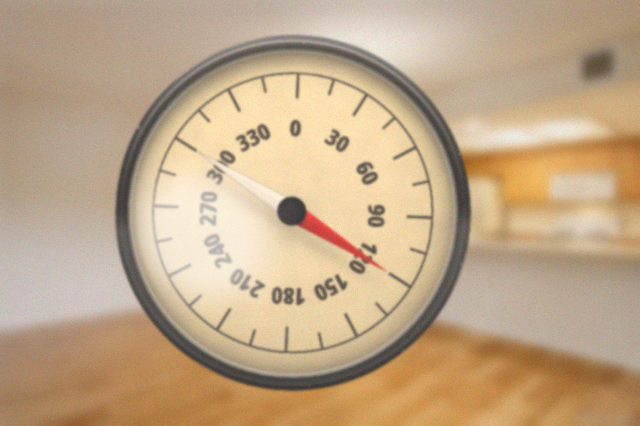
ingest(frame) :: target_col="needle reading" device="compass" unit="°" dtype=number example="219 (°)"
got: 120 (°)
